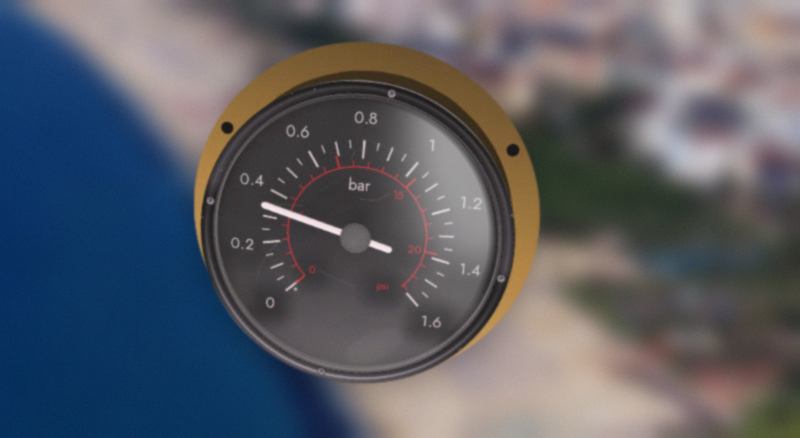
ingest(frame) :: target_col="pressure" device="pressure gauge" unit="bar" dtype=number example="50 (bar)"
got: 0.35 (bar)
